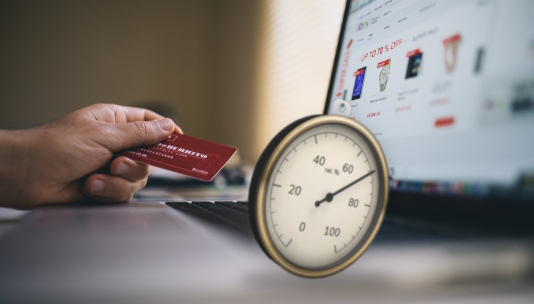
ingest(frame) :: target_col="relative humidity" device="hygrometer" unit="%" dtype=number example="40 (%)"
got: 68 (%)
